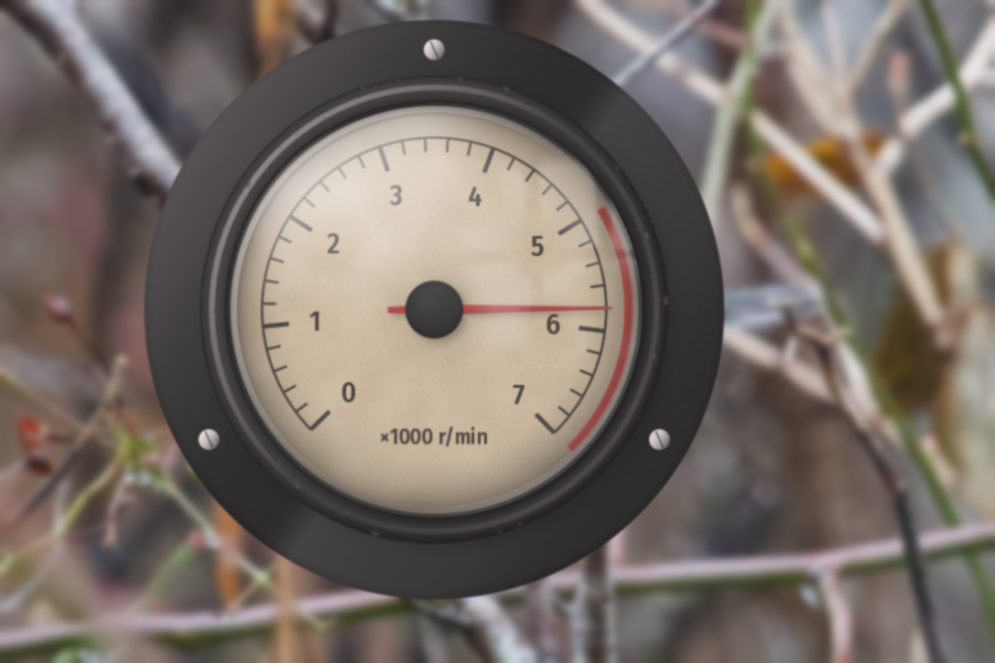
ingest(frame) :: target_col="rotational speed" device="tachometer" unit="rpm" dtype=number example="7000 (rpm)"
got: 5800 (rpm)
